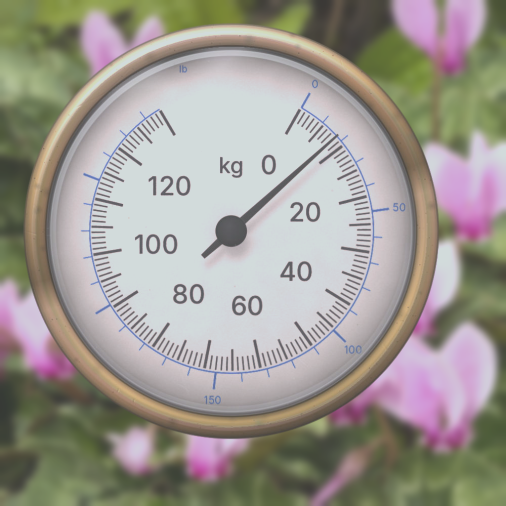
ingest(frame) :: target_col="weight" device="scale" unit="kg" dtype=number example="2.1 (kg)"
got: 8 (kg)
